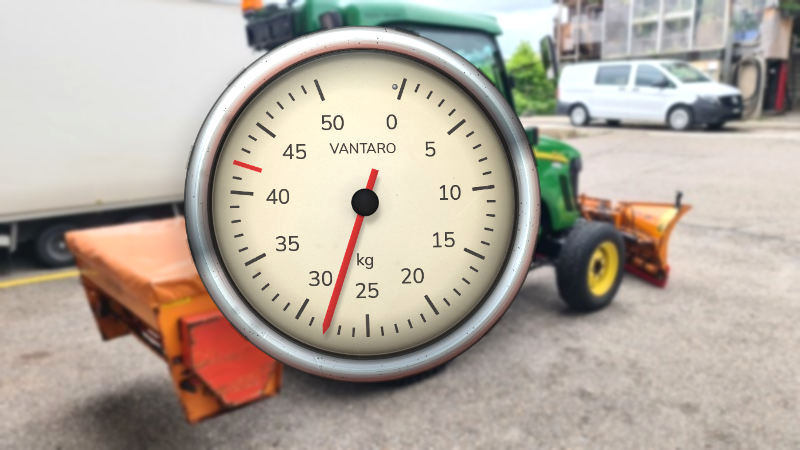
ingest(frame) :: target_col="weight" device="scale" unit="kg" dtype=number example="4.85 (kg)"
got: 28 (kg)
